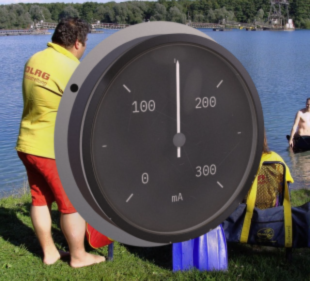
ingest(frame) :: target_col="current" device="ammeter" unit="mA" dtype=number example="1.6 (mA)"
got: 150 (mA)
